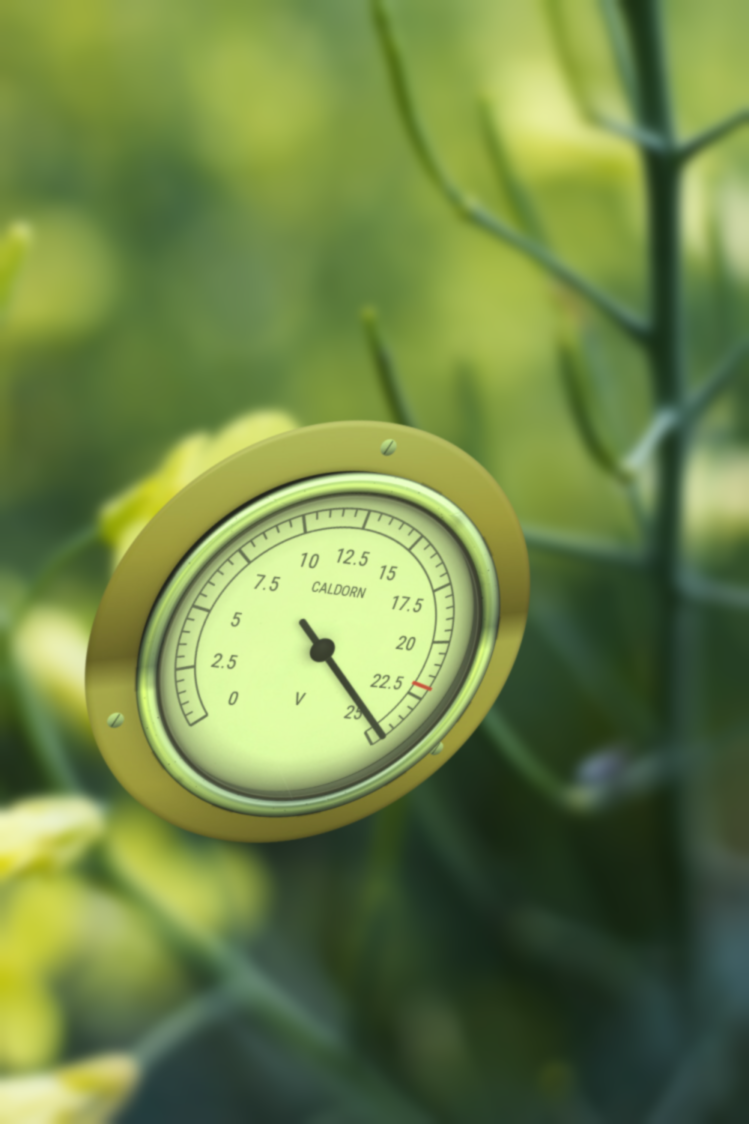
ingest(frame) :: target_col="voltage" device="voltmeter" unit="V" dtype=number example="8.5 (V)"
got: 24.5 (V)
